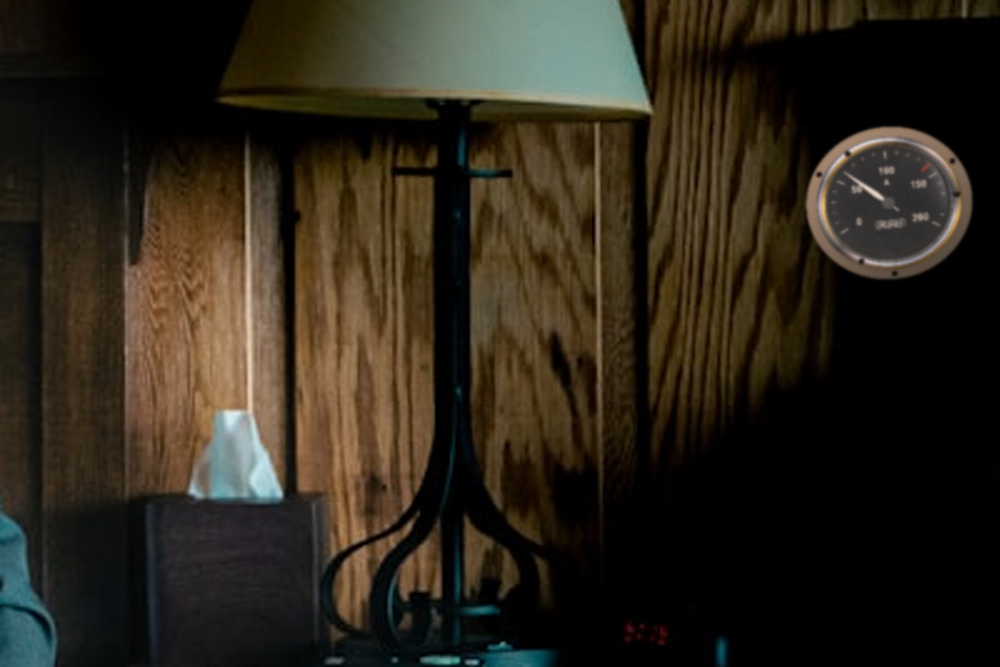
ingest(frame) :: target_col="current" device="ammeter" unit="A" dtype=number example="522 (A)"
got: 60 (A)
